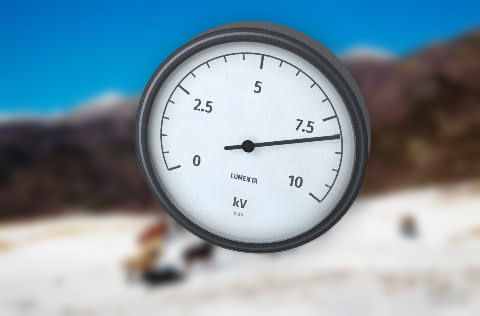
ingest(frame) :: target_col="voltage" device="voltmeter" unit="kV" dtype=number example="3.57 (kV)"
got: 8 (kV)
